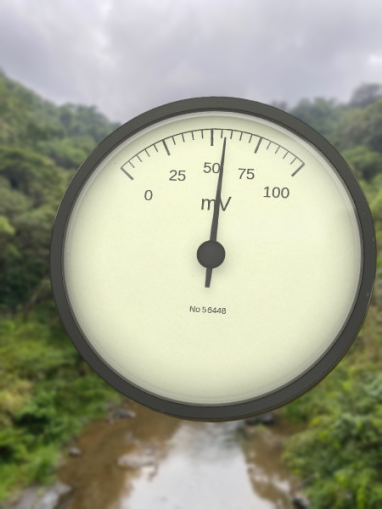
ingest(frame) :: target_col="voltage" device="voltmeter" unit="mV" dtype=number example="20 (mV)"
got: 57.5 (mV)
